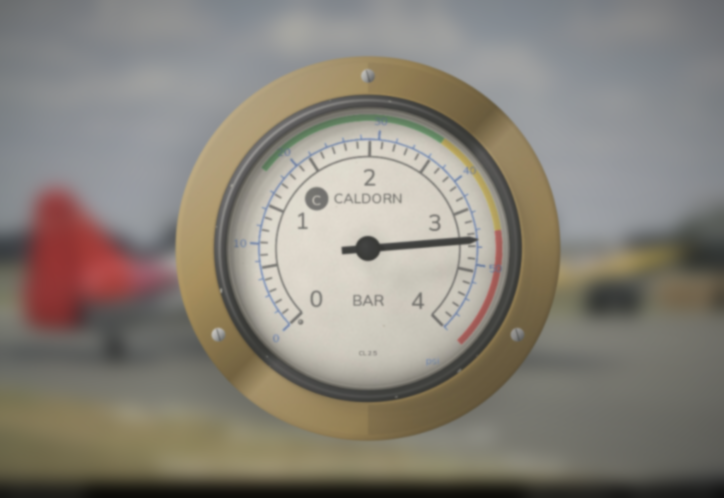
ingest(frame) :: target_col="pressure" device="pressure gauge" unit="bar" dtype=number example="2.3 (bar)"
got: 3.25 (bar)
